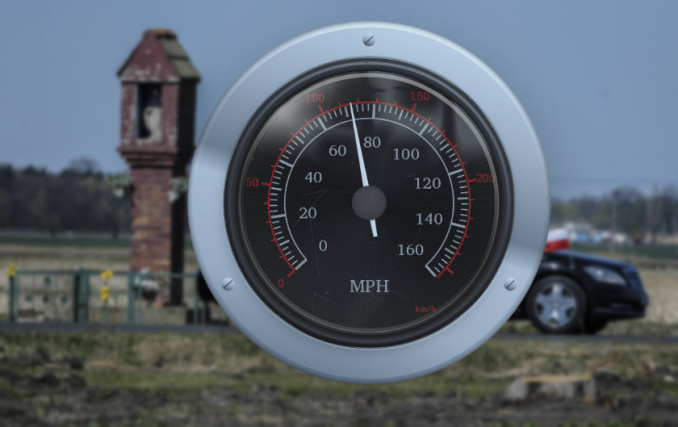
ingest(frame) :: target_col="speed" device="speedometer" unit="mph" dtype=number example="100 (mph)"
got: 72 (mph)
